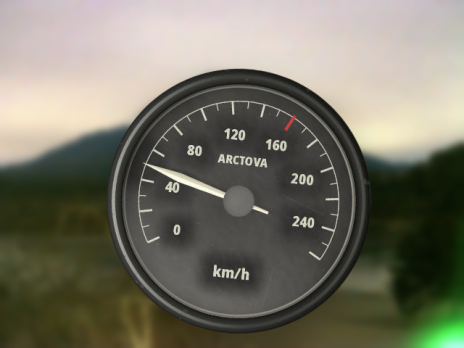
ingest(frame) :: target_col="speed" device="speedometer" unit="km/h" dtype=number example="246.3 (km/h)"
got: 50 (km/h)
